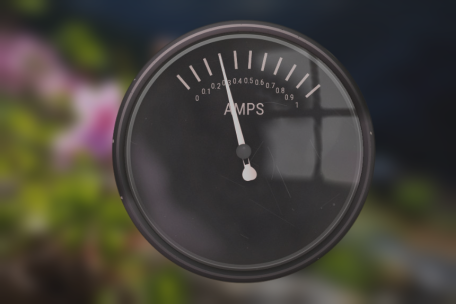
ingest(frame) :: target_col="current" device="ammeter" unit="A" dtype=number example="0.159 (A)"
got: 0.3 (A)
